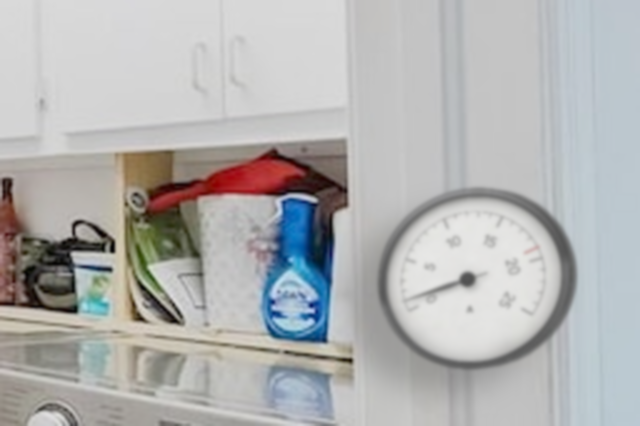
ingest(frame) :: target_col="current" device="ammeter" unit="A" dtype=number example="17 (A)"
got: 1 (A)
